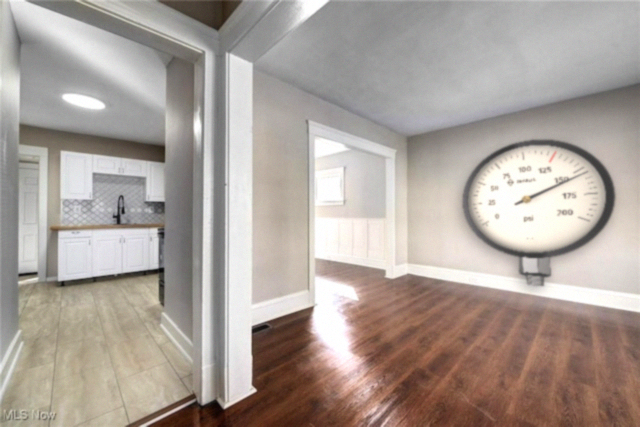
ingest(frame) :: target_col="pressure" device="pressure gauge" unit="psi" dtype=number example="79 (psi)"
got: 155 (psi)
